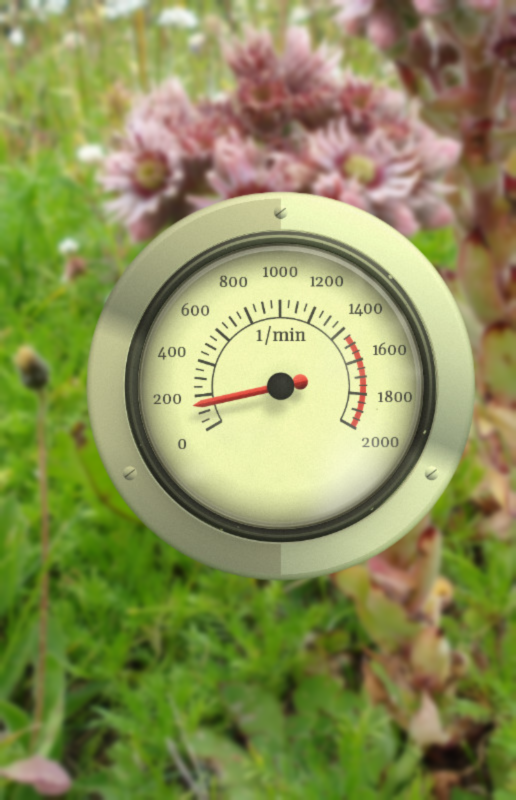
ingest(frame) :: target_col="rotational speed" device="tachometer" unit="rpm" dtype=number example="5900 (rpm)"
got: 150 (rpm)
